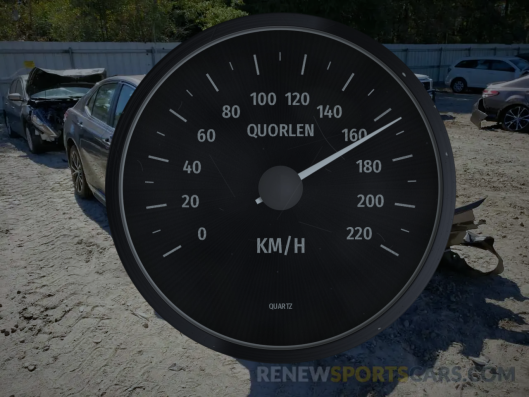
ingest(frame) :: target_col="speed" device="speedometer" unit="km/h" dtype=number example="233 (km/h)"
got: 165 (km/h)
